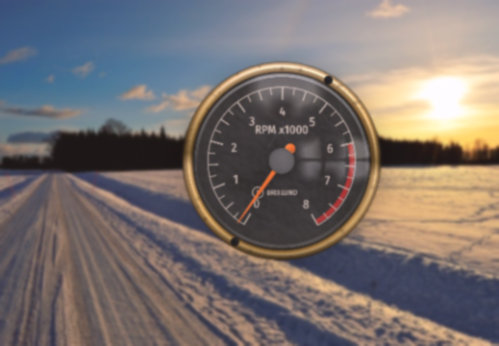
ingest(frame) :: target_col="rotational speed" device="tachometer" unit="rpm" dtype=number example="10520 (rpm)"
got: 125 (rpm)
